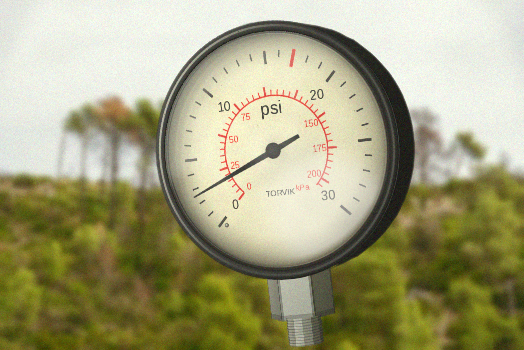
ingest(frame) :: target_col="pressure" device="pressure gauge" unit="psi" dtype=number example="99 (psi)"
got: 2.5 (psi)
